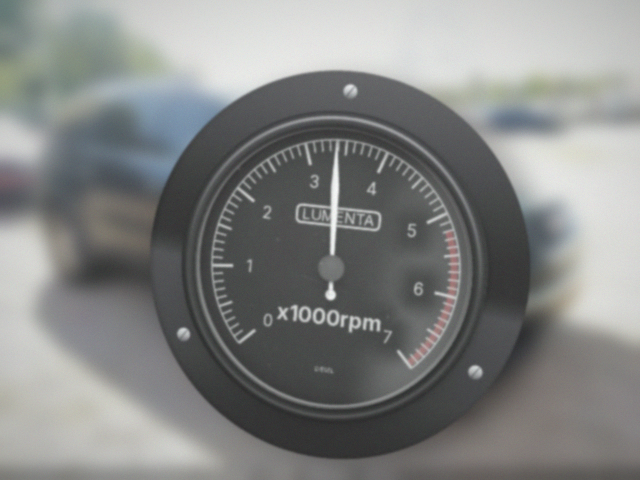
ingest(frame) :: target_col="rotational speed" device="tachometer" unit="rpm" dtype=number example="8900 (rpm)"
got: 3400 (rpm)
